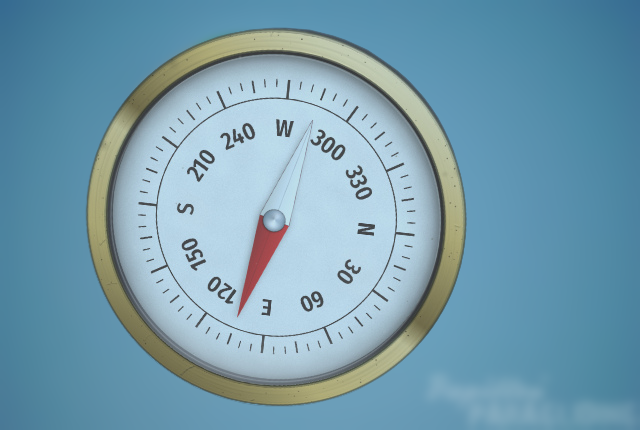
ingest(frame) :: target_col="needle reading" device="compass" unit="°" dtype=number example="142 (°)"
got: 105 (°)
